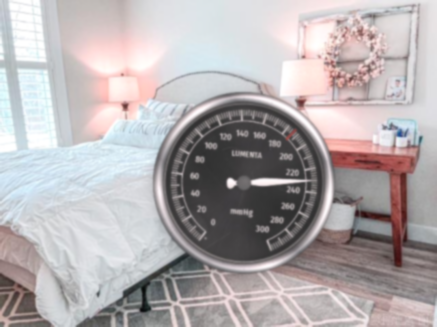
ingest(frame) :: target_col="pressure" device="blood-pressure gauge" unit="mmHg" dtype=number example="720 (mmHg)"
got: 230 (mmHg)
